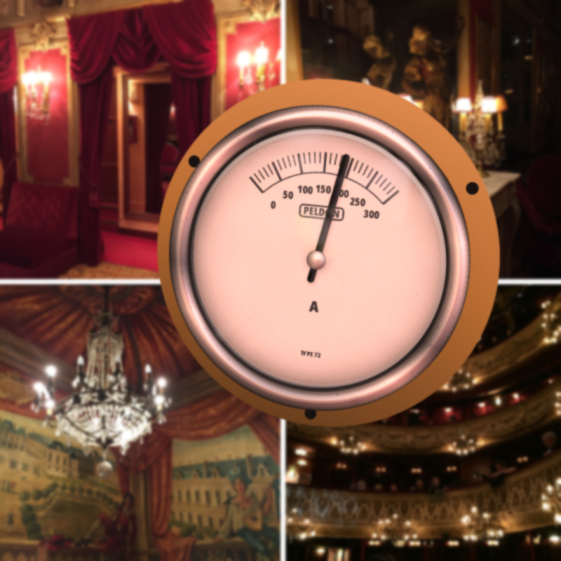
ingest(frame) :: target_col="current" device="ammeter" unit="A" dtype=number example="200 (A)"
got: 190 (A)
